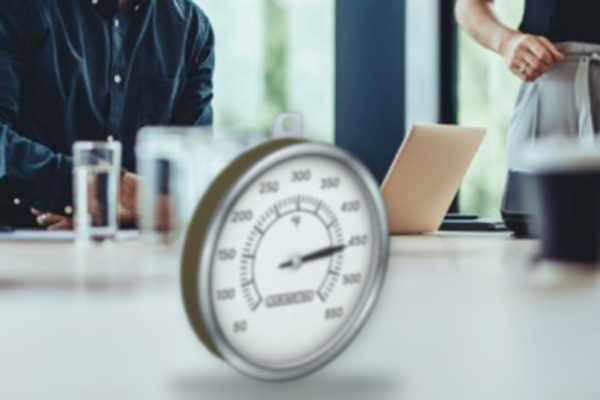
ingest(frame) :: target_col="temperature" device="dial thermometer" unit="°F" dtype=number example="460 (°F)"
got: 450 (°F)
